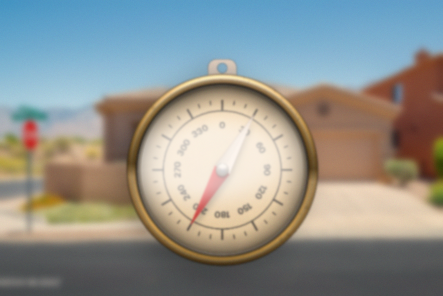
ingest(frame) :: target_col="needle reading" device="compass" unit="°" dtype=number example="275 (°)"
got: 210 (°)
